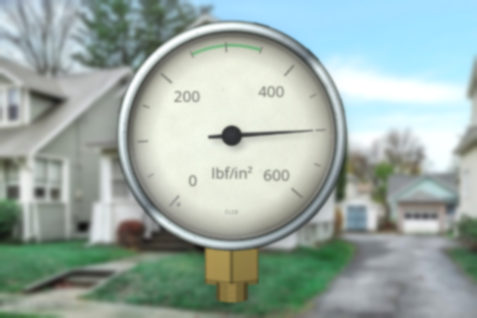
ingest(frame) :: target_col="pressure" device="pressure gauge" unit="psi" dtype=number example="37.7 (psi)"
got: 500 (psi)
